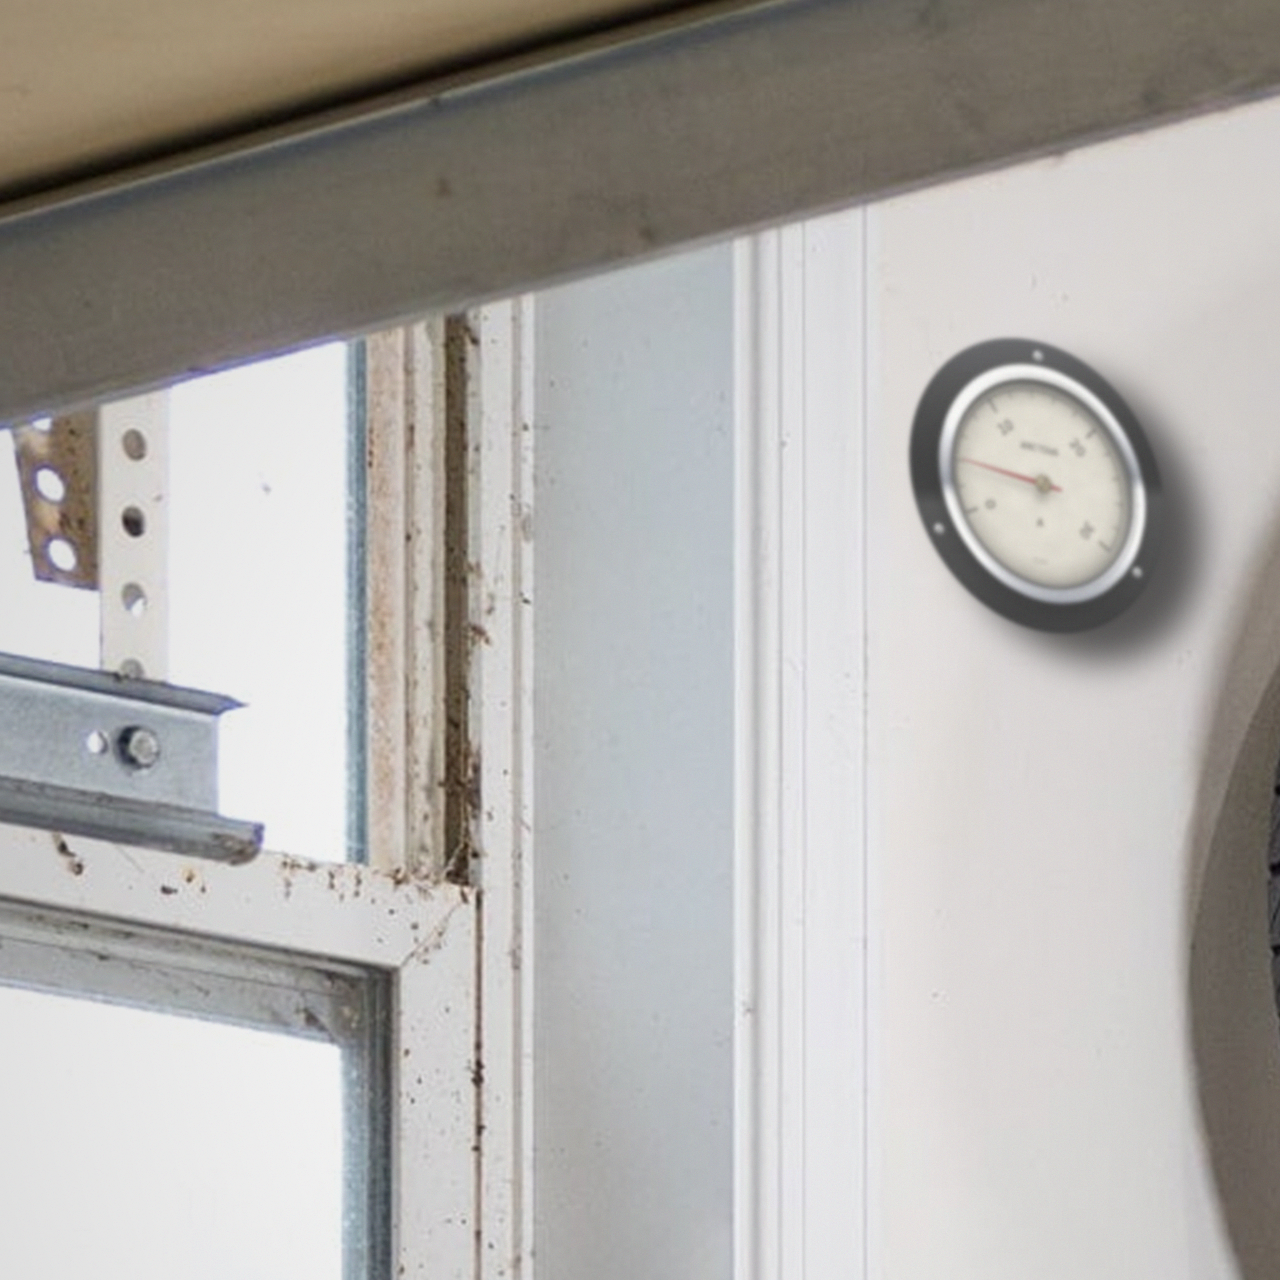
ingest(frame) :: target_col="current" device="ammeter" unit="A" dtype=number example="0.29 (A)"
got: 4 (A)
